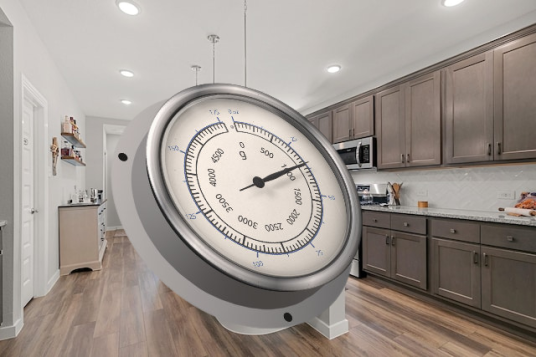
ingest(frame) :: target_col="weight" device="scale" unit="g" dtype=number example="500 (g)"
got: 1000 (g)
